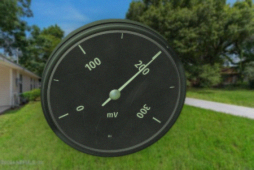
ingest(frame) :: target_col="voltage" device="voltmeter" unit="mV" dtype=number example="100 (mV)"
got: 200 (mV)
